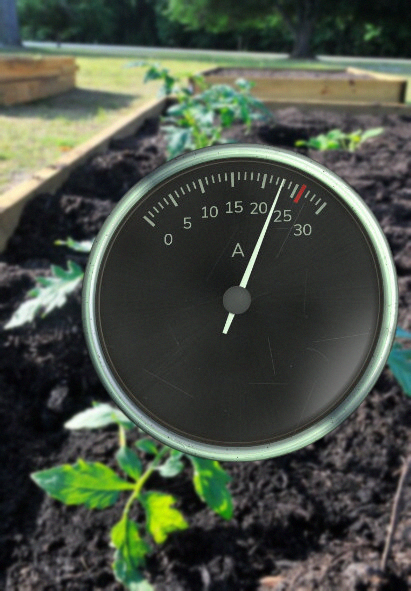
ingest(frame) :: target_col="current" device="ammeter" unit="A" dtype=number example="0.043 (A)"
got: 23 (A)
